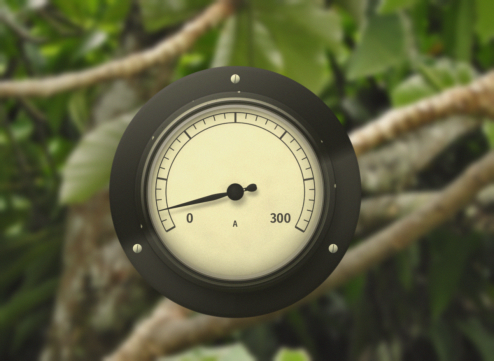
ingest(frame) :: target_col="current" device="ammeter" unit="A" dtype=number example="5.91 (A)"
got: 20 (A)
